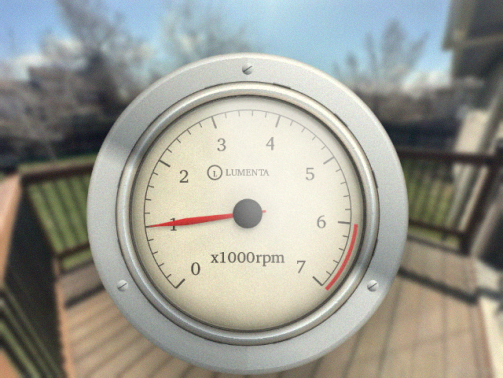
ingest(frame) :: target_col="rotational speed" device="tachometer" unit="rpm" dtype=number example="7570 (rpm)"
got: 1000 (rpm)
